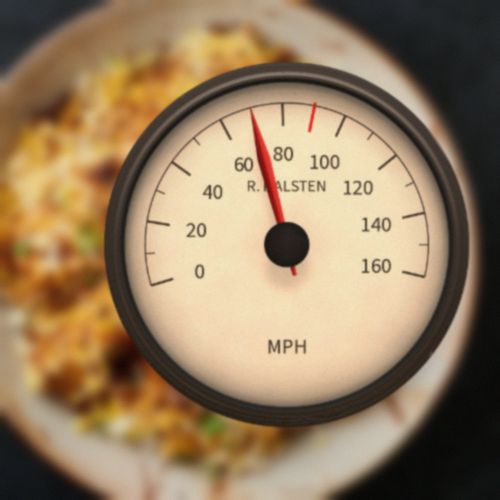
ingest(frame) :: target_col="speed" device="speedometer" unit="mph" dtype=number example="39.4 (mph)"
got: 70 (mph)
